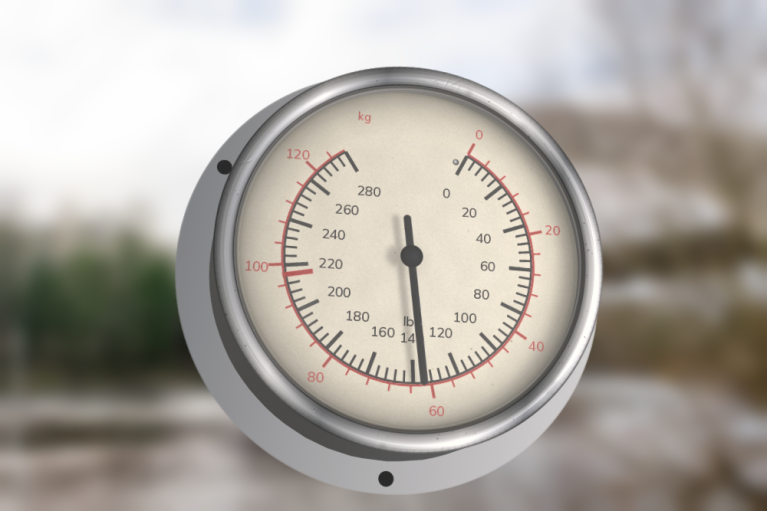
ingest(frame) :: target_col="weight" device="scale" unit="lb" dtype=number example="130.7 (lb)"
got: 136 (lb)
